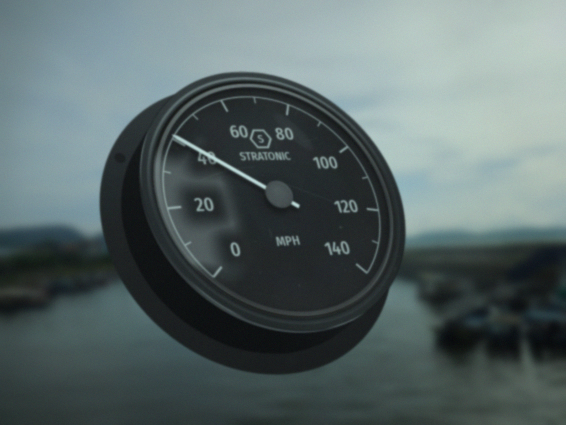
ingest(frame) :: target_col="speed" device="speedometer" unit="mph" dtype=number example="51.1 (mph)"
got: 40 (mph)
